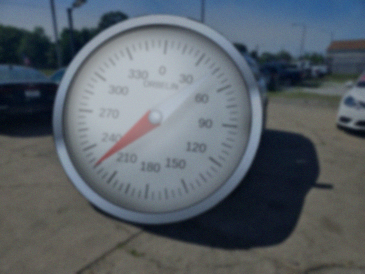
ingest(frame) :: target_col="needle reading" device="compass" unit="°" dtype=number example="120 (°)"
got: 225 (°)
